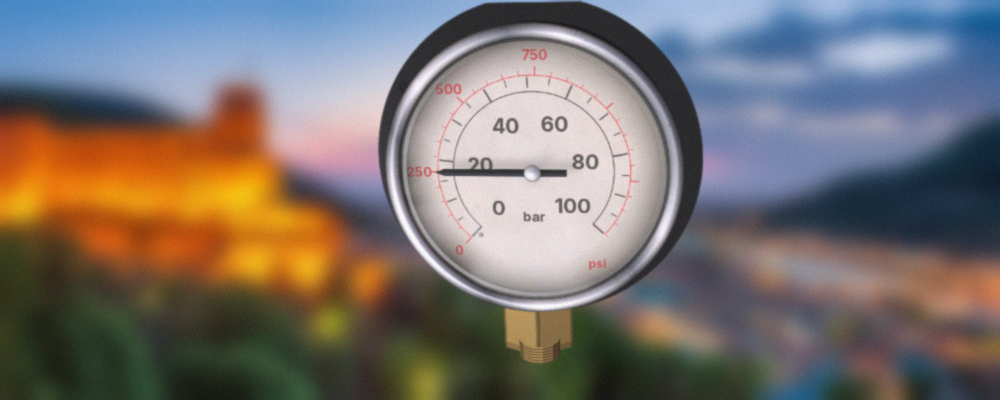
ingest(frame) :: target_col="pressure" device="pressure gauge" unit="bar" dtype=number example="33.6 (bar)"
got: 17.5 (bar)
